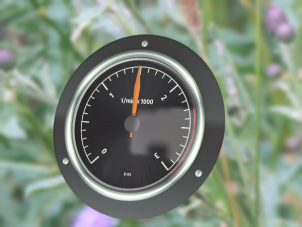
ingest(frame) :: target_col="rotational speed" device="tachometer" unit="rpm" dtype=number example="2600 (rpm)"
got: 1500 (rpm)
